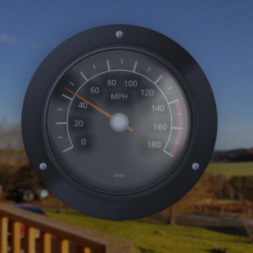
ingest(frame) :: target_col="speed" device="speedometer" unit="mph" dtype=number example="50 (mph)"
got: 45 (mph)
